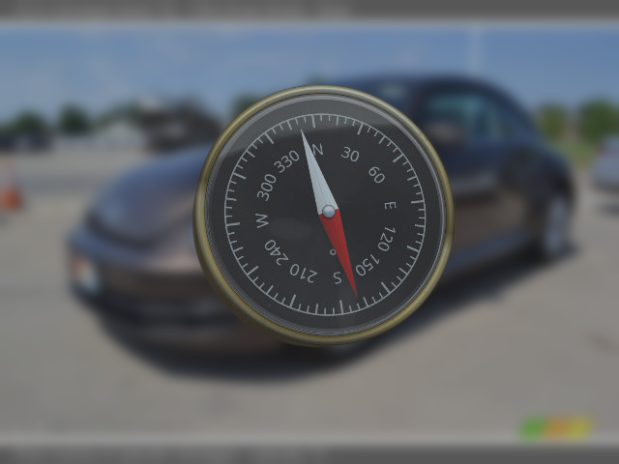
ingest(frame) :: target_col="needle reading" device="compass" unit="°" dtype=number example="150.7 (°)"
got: 170 (°)
